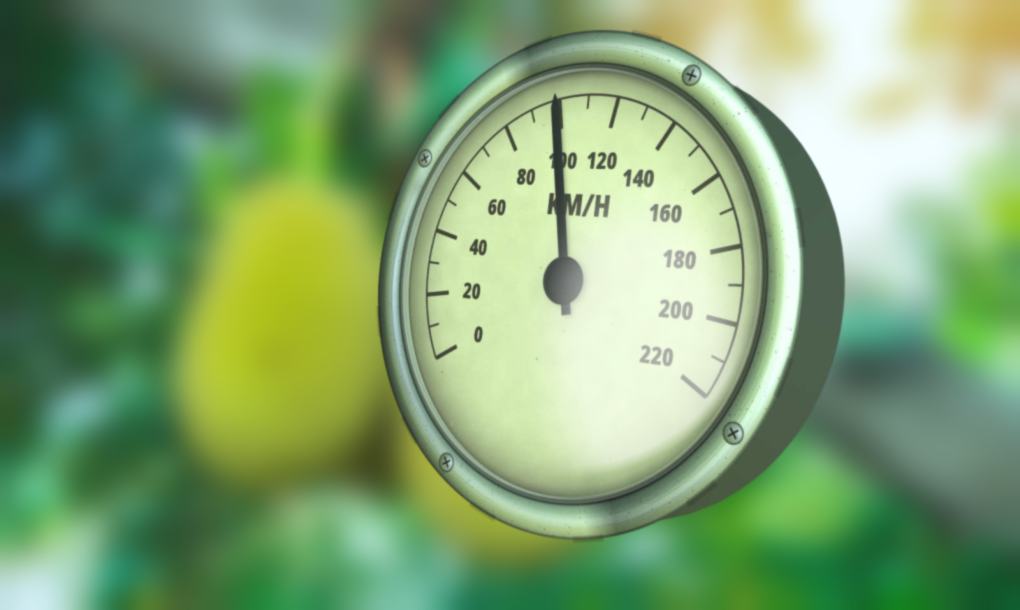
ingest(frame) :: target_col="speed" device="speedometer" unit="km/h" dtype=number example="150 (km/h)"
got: 100 (km/h)
